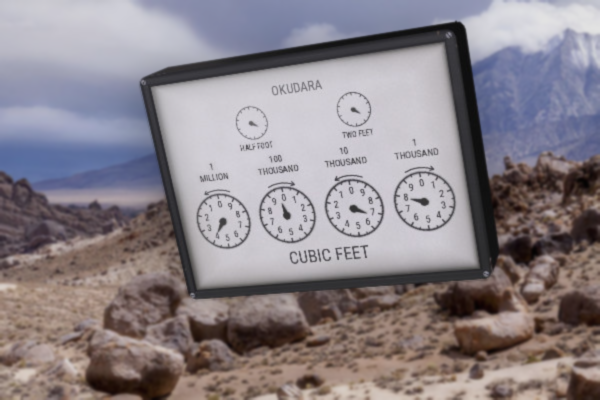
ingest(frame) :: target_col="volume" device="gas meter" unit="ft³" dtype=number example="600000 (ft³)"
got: 396800 (ft³)
